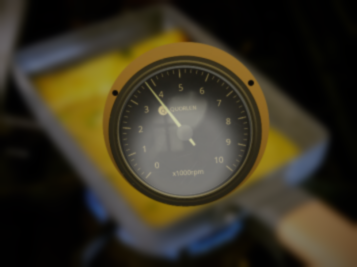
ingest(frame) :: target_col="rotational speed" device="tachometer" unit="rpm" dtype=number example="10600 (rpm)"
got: 3800 (rpm)
